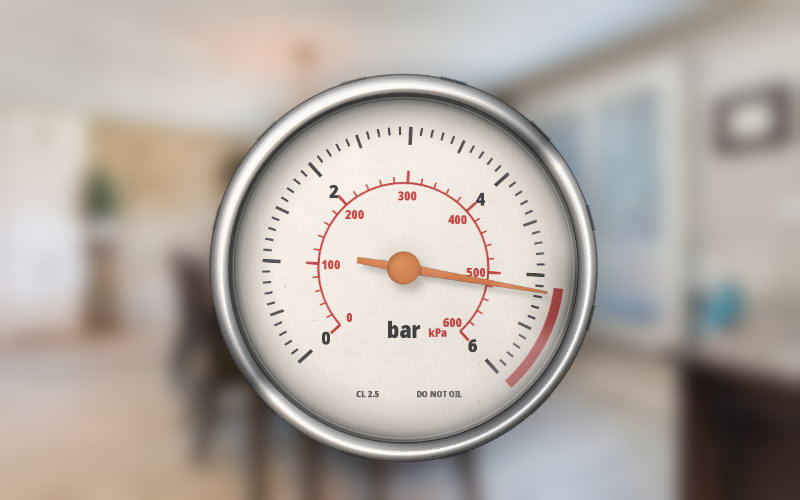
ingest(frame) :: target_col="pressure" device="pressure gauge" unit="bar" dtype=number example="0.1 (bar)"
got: 5.15 (bar)
